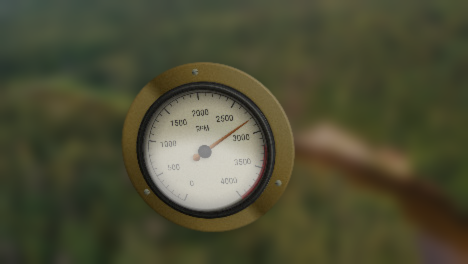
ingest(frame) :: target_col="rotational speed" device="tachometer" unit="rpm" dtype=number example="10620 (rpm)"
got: 2800 (rpm)
